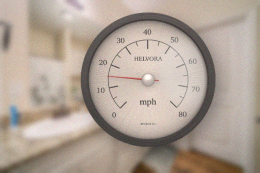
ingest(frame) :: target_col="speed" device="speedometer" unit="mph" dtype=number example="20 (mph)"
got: 15 (mph)
